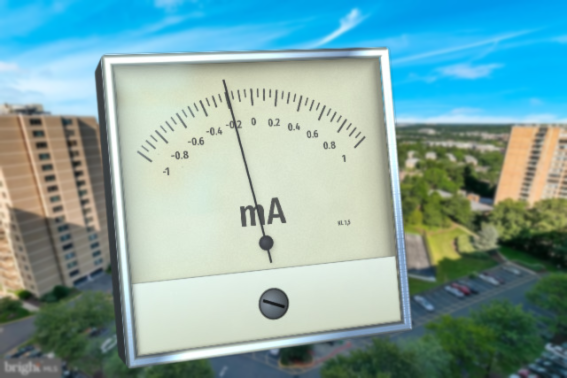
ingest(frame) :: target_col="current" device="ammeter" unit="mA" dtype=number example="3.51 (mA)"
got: -0.2 (mA)
